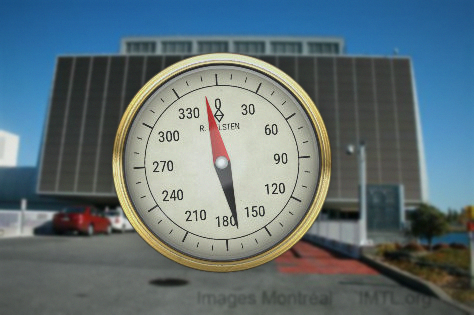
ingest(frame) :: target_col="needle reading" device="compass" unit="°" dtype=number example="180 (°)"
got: 350 (°)
